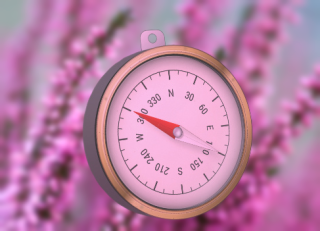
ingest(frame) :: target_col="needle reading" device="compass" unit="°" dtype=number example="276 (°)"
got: 300 (°)
